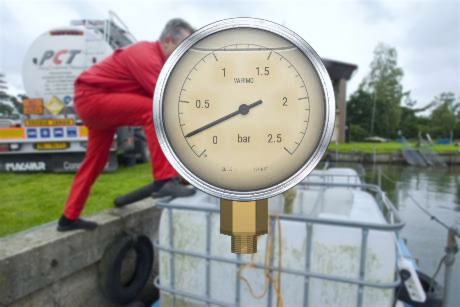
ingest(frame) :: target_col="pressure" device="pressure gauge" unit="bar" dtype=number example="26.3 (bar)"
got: 0.2 (bar)
